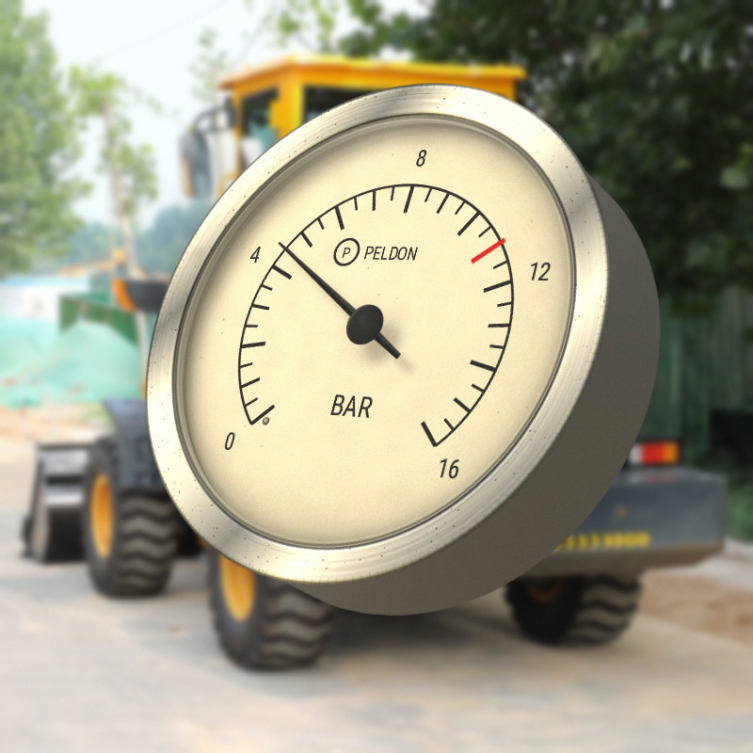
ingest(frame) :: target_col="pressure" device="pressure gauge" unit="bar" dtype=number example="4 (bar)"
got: 4.5 (bar)
